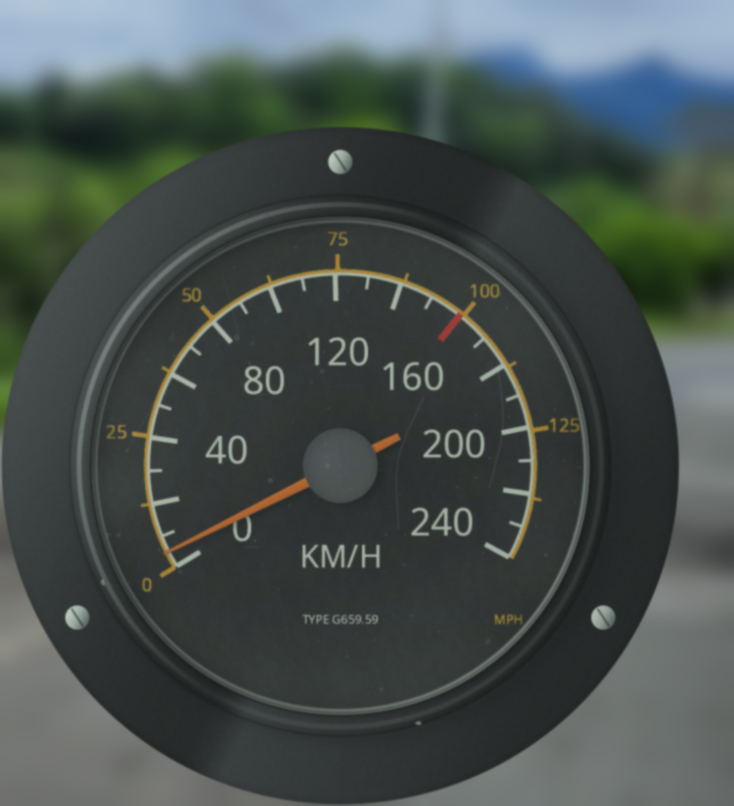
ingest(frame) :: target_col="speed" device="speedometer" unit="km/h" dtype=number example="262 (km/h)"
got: 5 (km/h)
